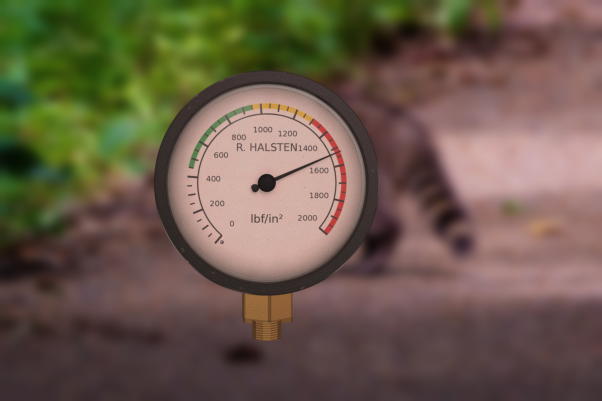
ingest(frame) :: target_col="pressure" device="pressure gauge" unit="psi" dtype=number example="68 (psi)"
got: 1525 (psi)
